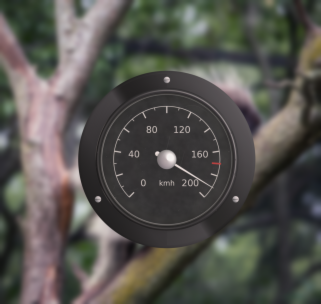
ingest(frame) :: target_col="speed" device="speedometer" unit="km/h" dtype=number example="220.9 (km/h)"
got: 190 (km/h)
